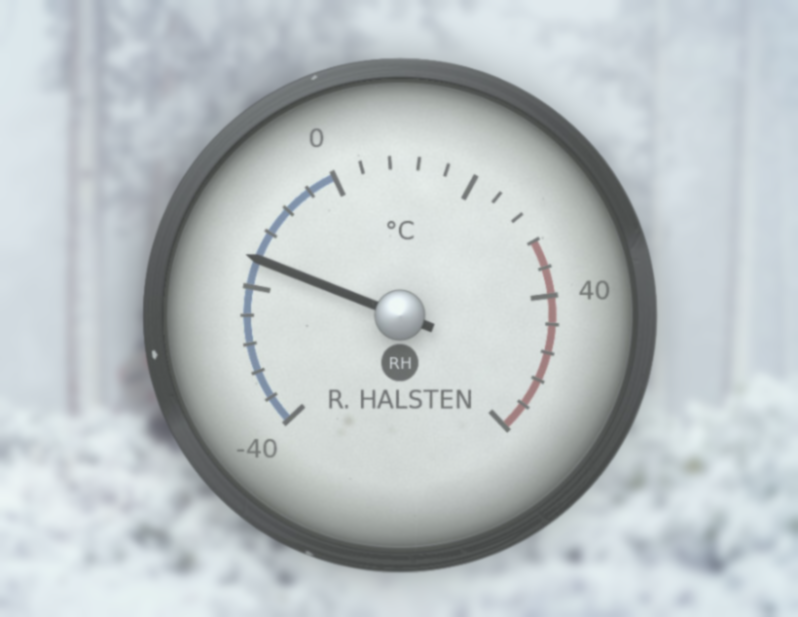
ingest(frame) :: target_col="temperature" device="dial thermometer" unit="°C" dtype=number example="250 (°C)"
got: -16 (°C)
